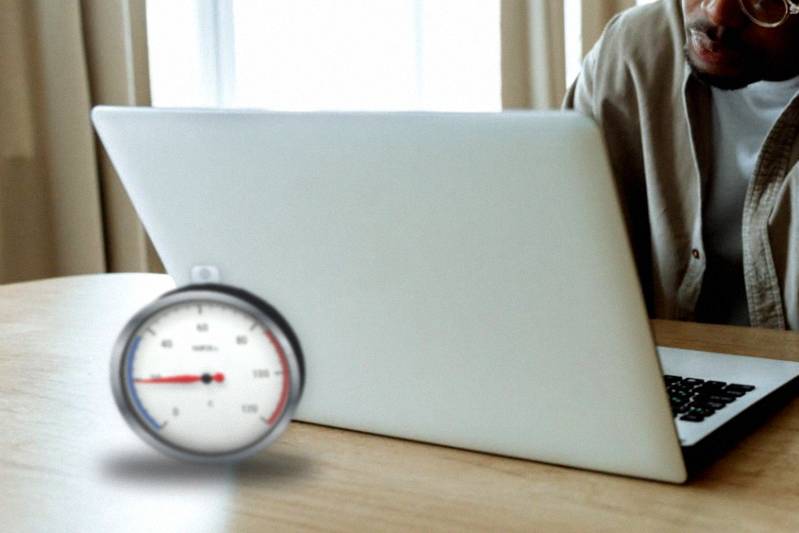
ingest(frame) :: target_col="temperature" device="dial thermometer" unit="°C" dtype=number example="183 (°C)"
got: 20 (°C)
